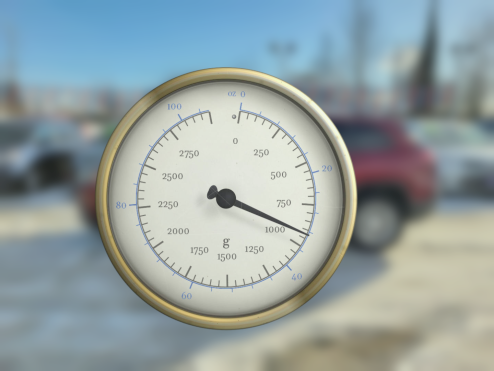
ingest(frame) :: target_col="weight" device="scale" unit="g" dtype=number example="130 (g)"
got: 925 (g)
